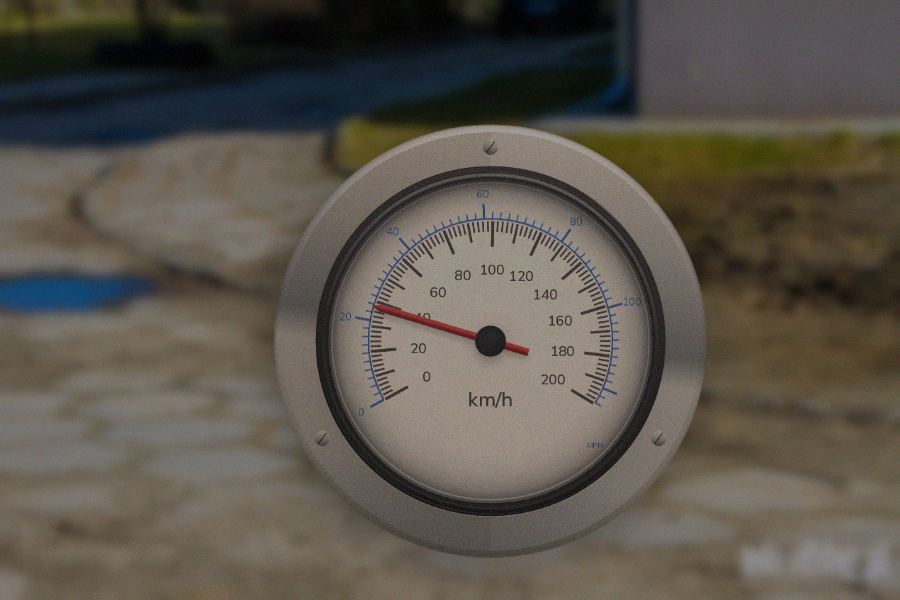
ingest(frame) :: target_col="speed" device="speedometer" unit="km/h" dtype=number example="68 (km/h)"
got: 38 (km/h)
